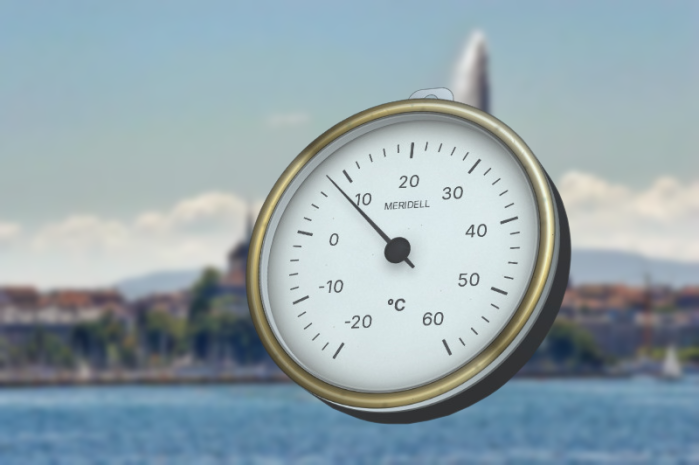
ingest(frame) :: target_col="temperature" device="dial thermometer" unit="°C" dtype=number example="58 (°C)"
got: 8 (°C)
